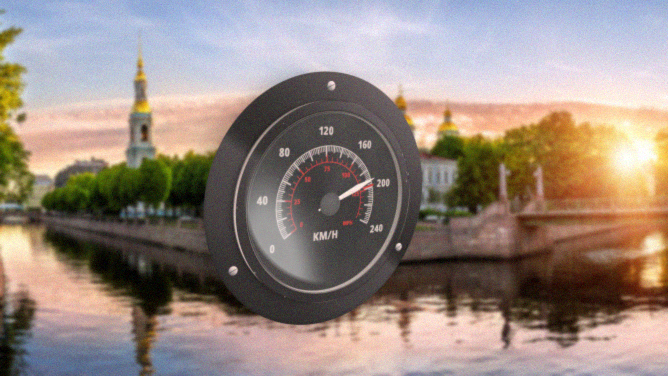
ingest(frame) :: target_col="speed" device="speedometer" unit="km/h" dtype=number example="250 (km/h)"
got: 190 (km/h)
